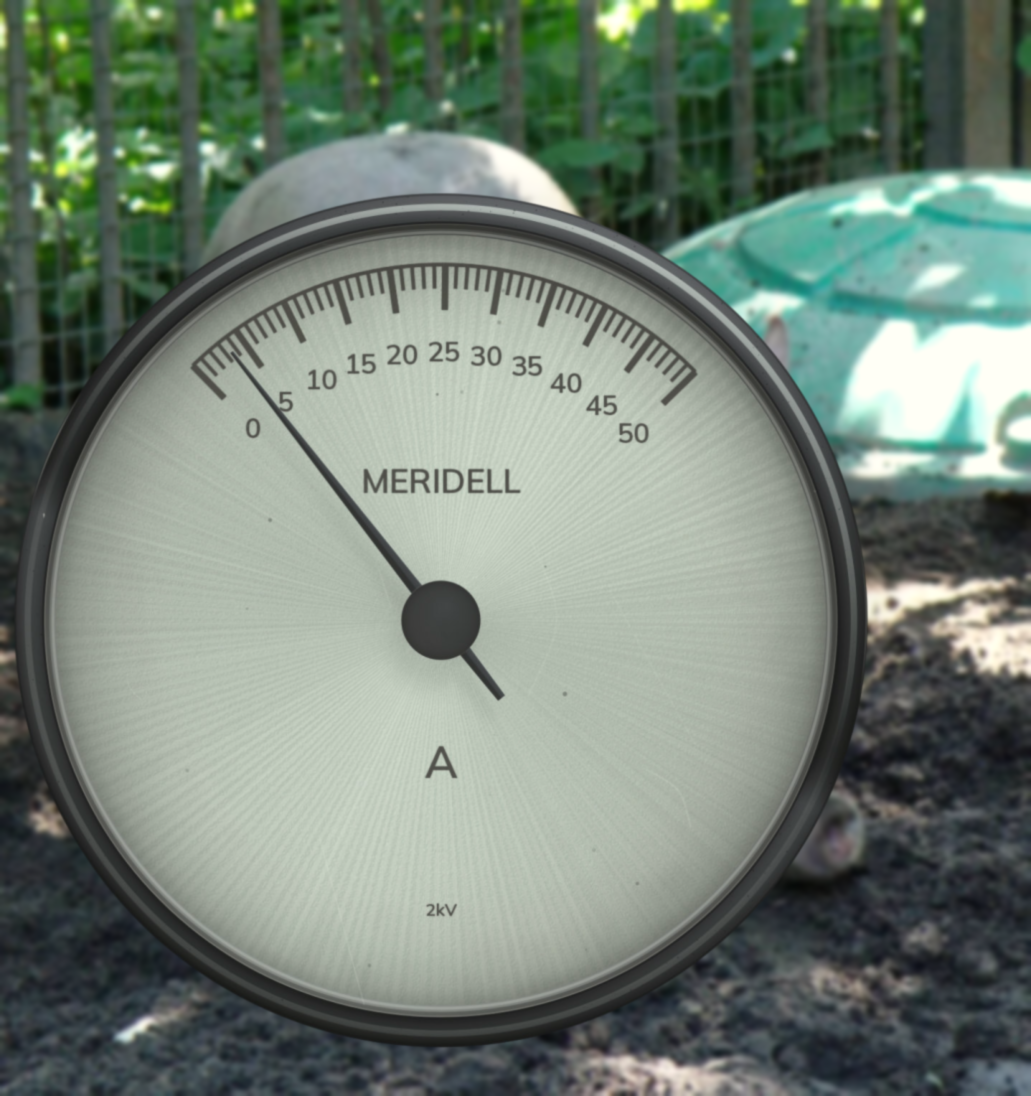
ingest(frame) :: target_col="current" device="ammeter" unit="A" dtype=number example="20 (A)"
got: 3.5 (A)
